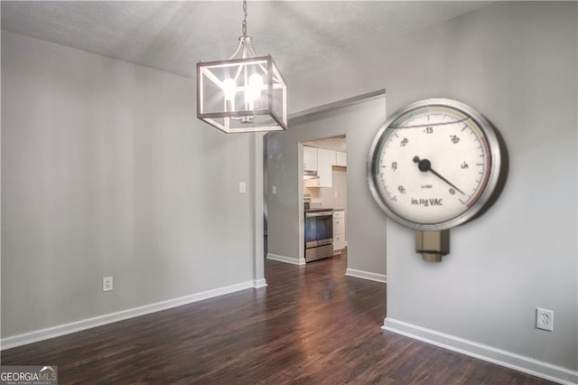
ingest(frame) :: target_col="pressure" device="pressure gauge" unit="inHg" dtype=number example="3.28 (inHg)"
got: -1 (inHg)
